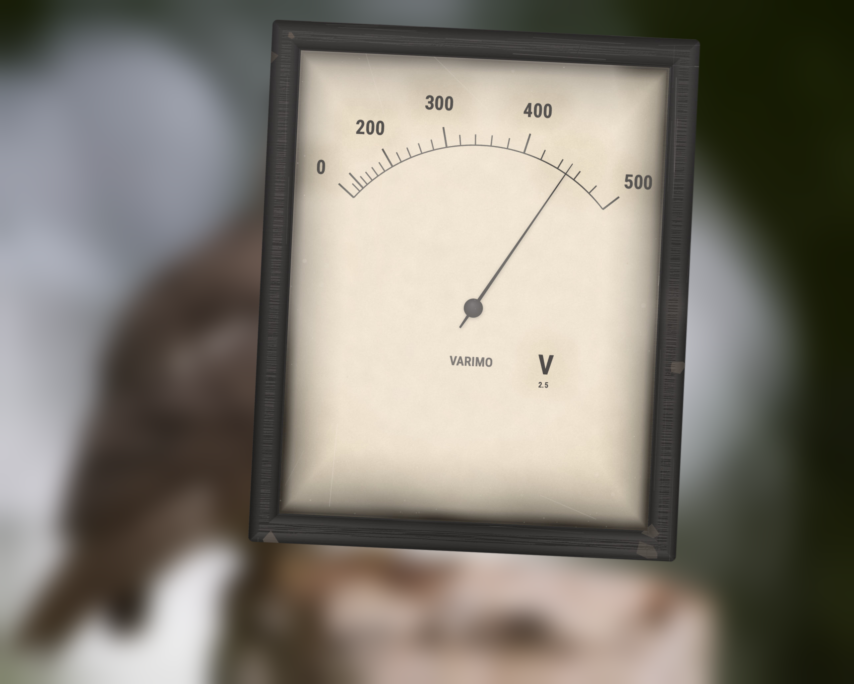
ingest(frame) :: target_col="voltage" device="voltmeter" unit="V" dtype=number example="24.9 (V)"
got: 450 (V)
